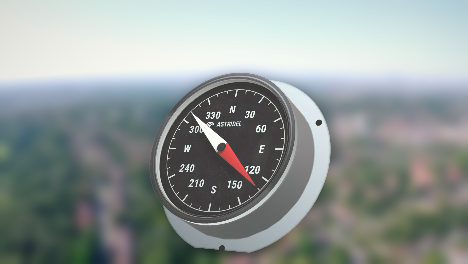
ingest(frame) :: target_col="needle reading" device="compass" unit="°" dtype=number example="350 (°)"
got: 130 (°)
